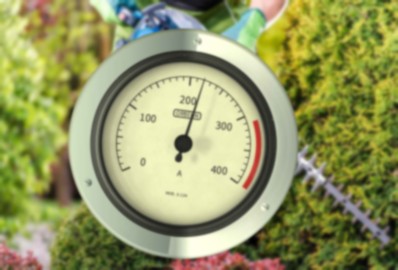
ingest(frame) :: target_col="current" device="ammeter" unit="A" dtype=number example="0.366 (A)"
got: 220 (A)
